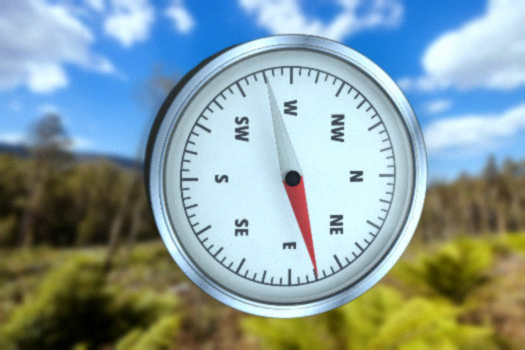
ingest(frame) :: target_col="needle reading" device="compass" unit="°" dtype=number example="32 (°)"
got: 75 (°)
